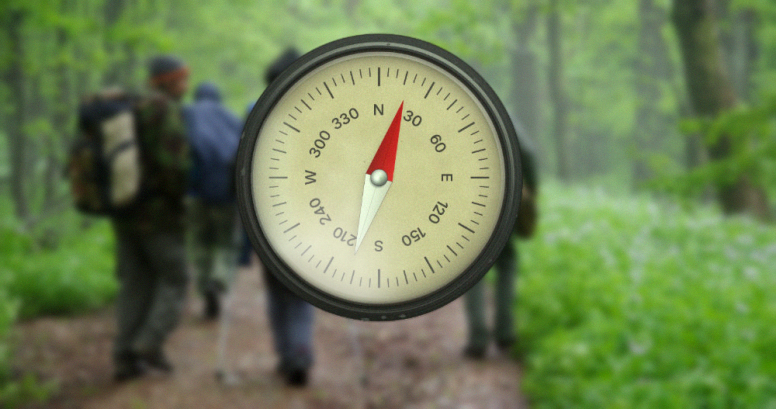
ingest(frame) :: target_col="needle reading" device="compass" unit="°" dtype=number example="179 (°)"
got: 17.5 (°)
